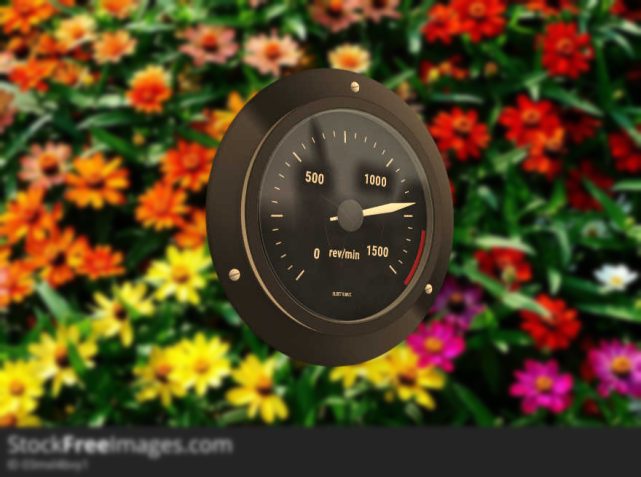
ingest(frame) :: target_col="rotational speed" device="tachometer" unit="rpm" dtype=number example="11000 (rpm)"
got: 1200 (rpm)
